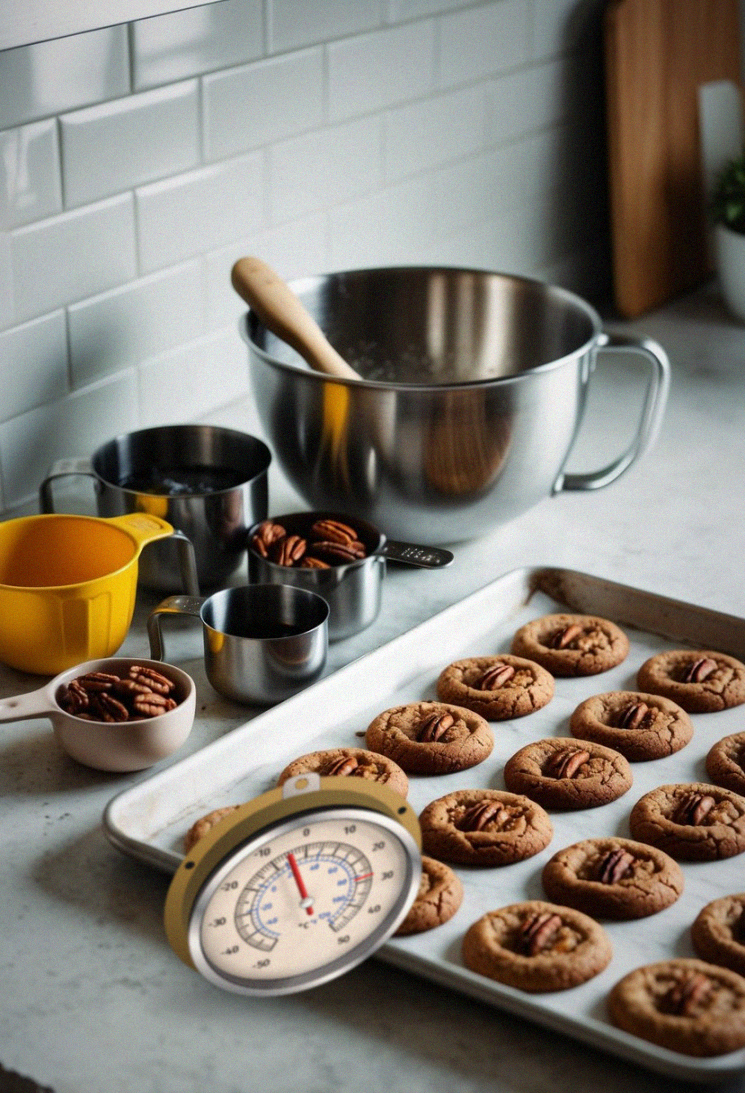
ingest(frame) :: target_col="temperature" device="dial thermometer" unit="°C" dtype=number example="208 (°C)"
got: -5 (°C)
